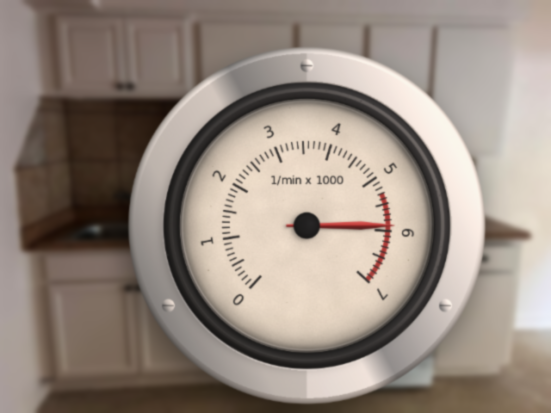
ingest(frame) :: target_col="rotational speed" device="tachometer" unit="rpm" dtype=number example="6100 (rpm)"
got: 5900 (rpm)
